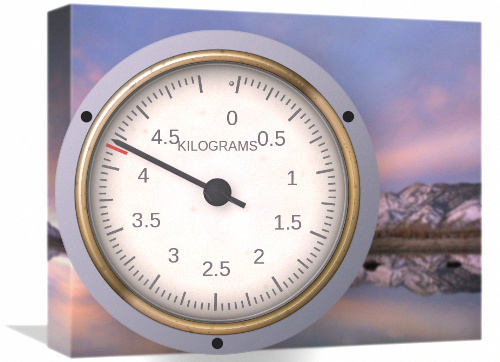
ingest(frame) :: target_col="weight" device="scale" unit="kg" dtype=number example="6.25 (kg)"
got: 4.2 (kg)
